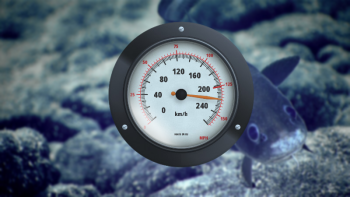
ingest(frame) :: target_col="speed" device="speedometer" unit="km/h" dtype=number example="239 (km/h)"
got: 220 (km/h)
